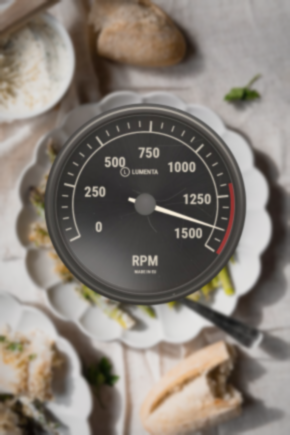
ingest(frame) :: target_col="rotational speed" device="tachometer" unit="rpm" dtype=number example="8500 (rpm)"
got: 1400 (rpm)
